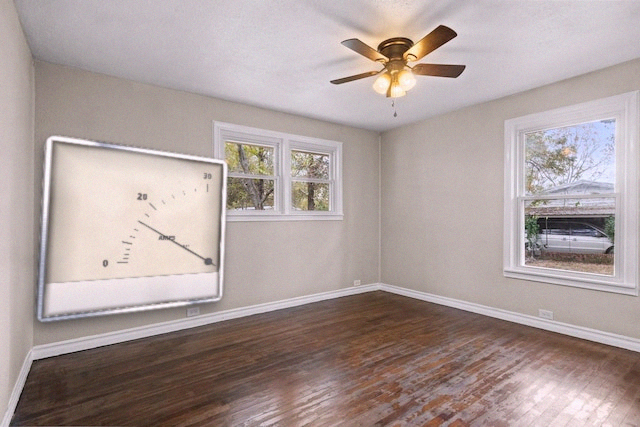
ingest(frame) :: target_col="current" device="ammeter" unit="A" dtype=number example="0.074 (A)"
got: 16 (A)
